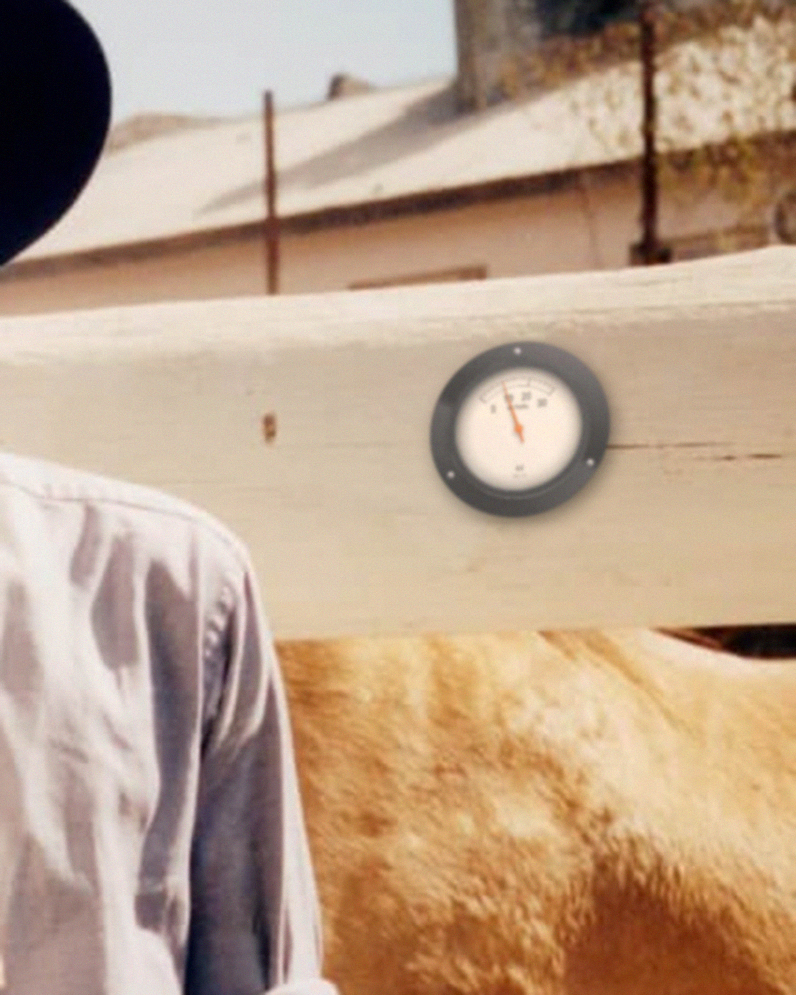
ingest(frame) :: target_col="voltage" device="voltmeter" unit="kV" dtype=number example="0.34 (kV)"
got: 10 (kV)
